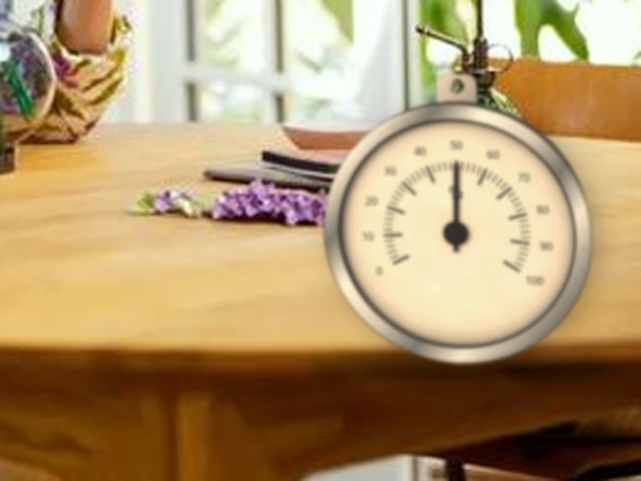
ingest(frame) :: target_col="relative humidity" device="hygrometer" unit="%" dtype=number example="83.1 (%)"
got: 50 (%)
